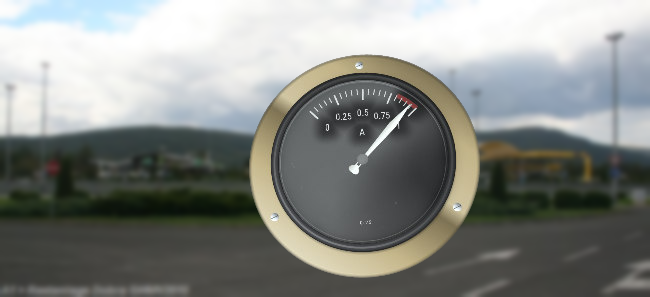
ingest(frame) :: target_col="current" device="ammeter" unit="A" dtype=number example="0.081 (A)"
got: 0.95 (A)
